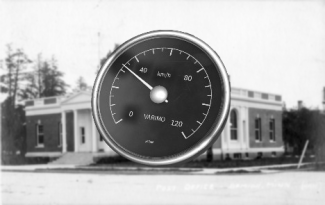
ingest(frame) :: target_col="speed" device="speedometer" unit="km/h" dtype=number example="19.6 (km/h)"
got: 32.5 (km/h)
